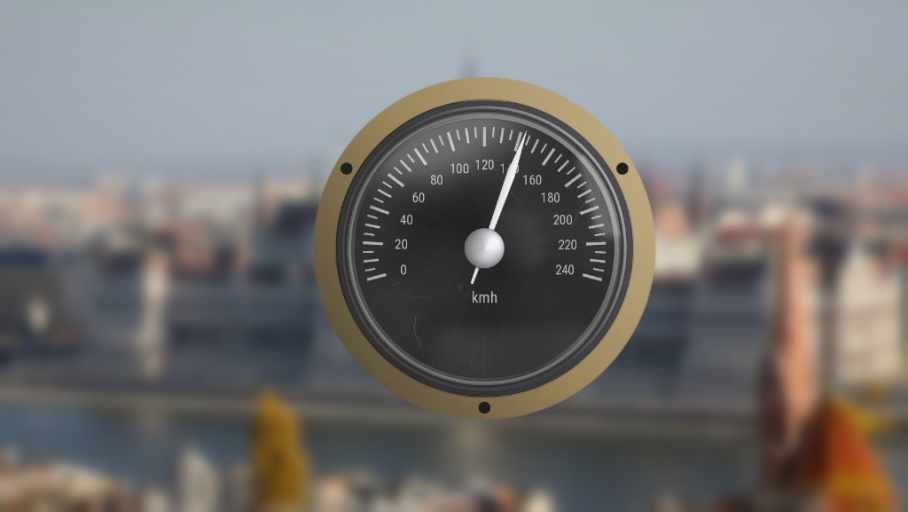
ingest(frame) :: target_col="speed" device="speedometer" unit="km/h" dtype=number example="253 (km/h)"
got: 142.5 (km/h)
